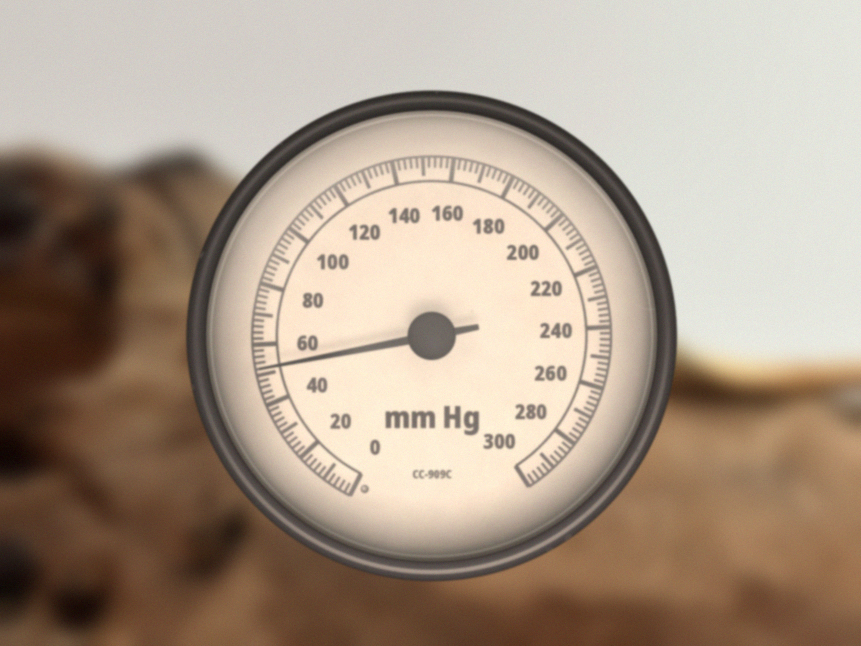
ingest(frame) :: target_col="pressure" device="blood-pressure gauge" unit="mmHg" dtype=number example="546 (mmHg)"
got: 52 (mmHg)
